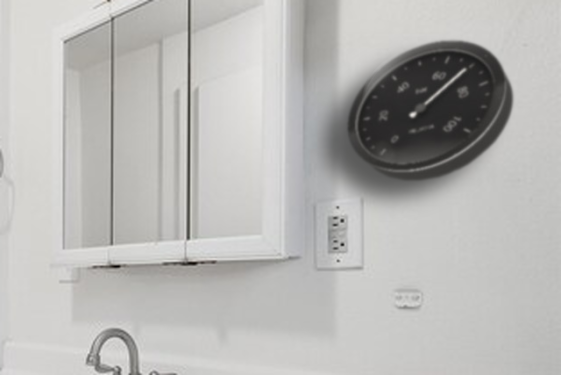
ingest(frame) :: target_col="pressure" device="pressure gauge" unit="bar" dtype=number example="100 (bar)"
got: 70 (bar)
